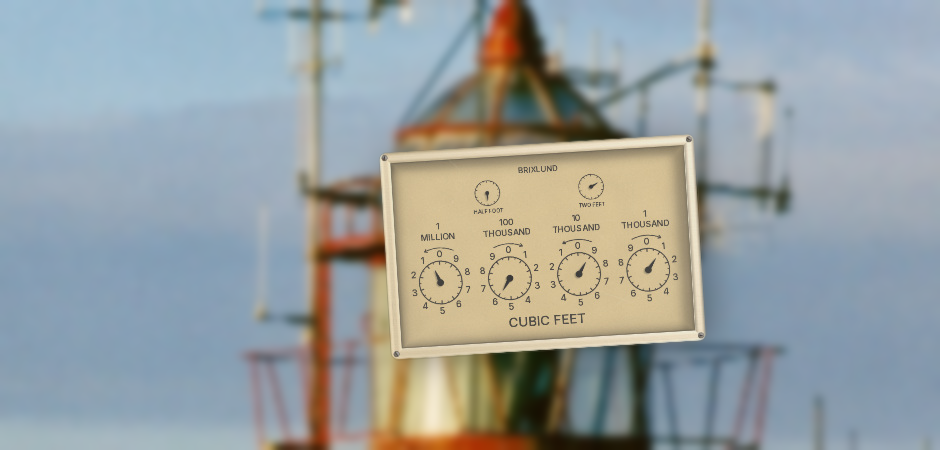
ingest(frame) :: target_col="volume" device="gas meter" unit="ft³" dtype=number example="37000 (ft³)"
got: 59100 (ft³)
